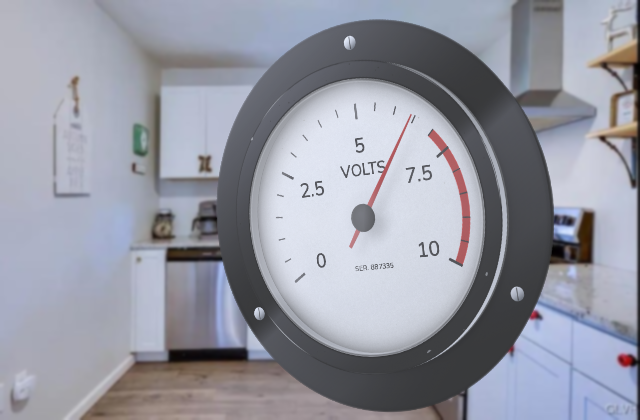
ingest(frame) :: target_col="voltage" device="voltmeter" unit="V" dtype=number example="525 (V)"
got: 6.5 (V)
